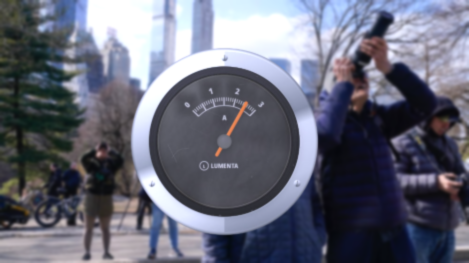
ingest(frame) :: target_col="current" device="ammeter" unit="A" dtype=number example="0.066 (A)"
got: 2.5 (A)
